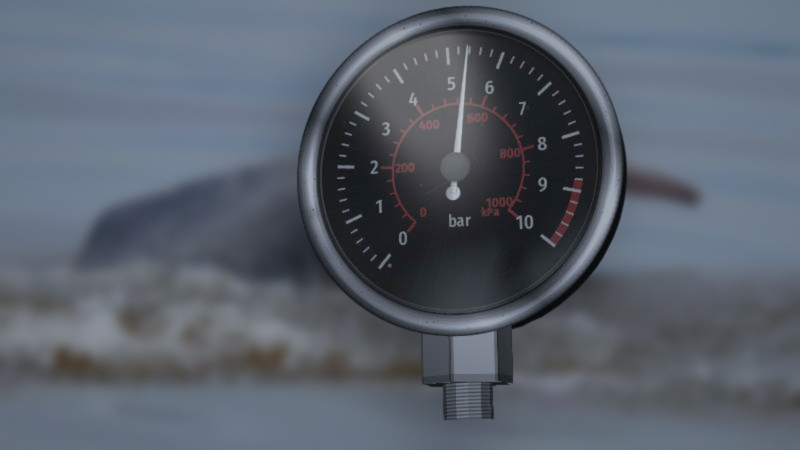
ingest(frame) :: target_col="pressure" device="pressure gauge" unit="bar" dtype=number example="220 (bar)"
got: 5.4 (bar)
